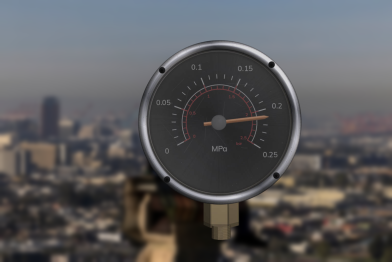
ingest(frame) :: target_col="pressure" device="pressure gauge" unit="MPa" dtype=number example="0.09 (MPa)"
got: 0.21 (MPa)
